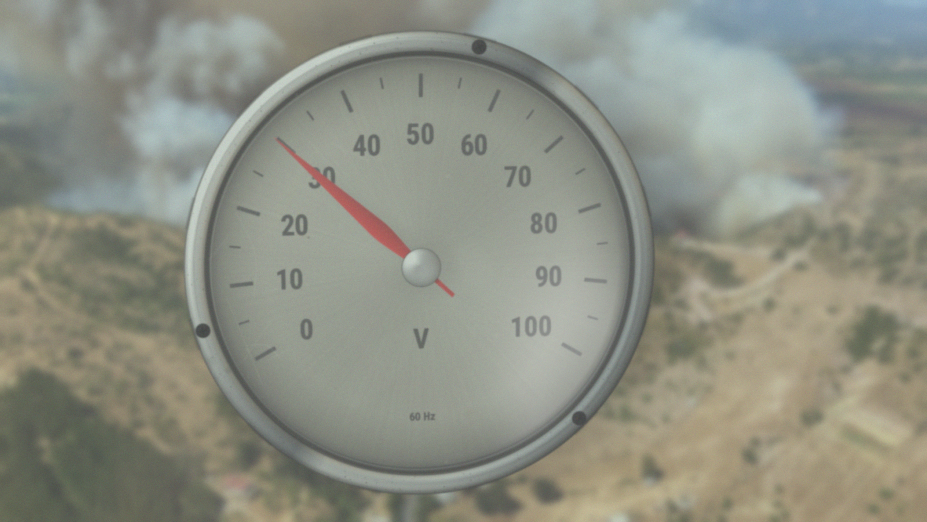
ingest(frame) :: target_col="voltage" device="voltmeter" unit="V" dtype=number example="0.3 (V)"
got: 30 (V)
